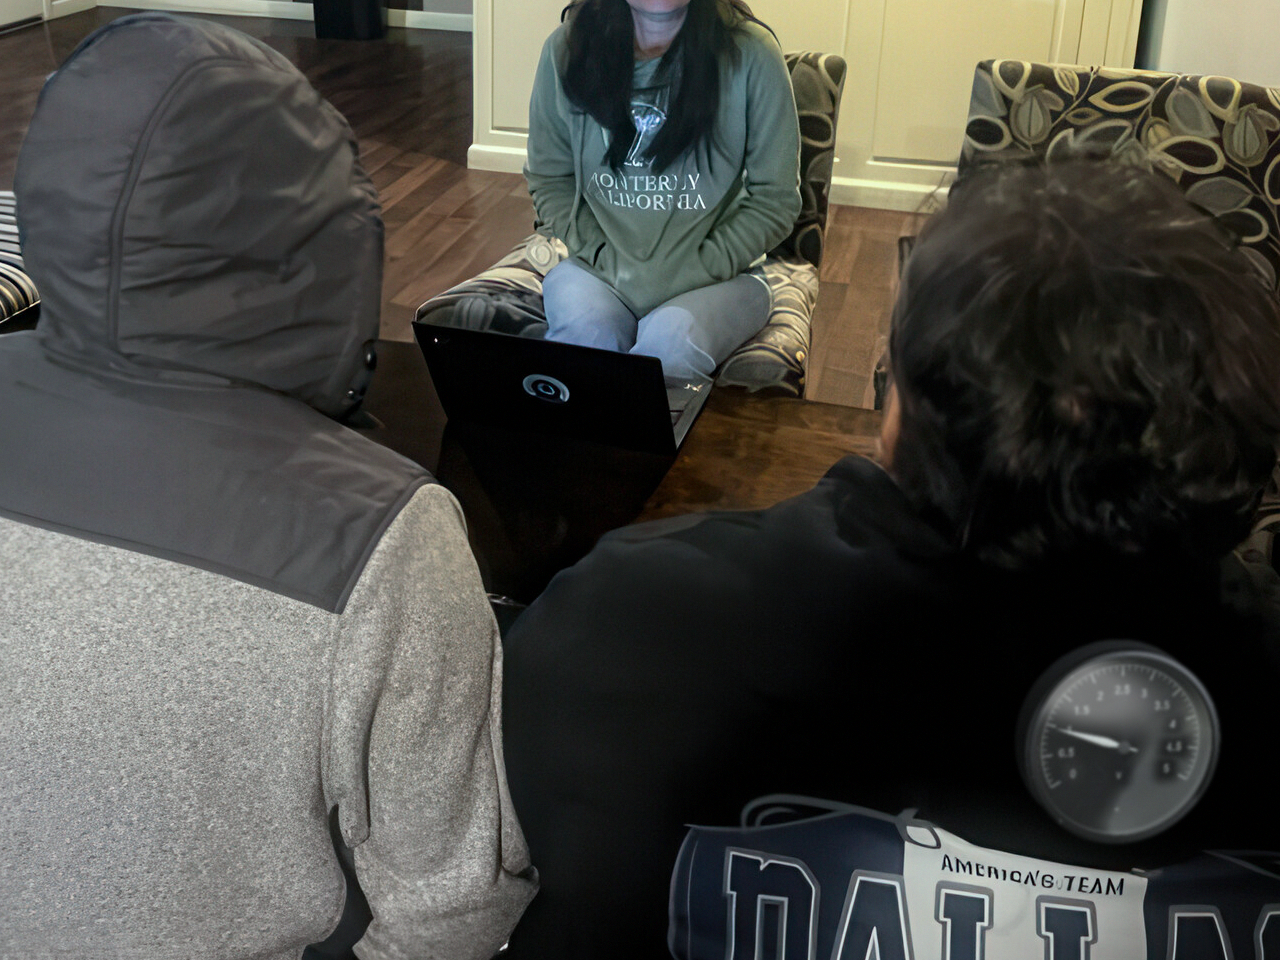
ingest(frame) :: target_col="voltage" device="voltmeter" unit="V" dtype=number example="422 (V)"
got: 1 (V)
